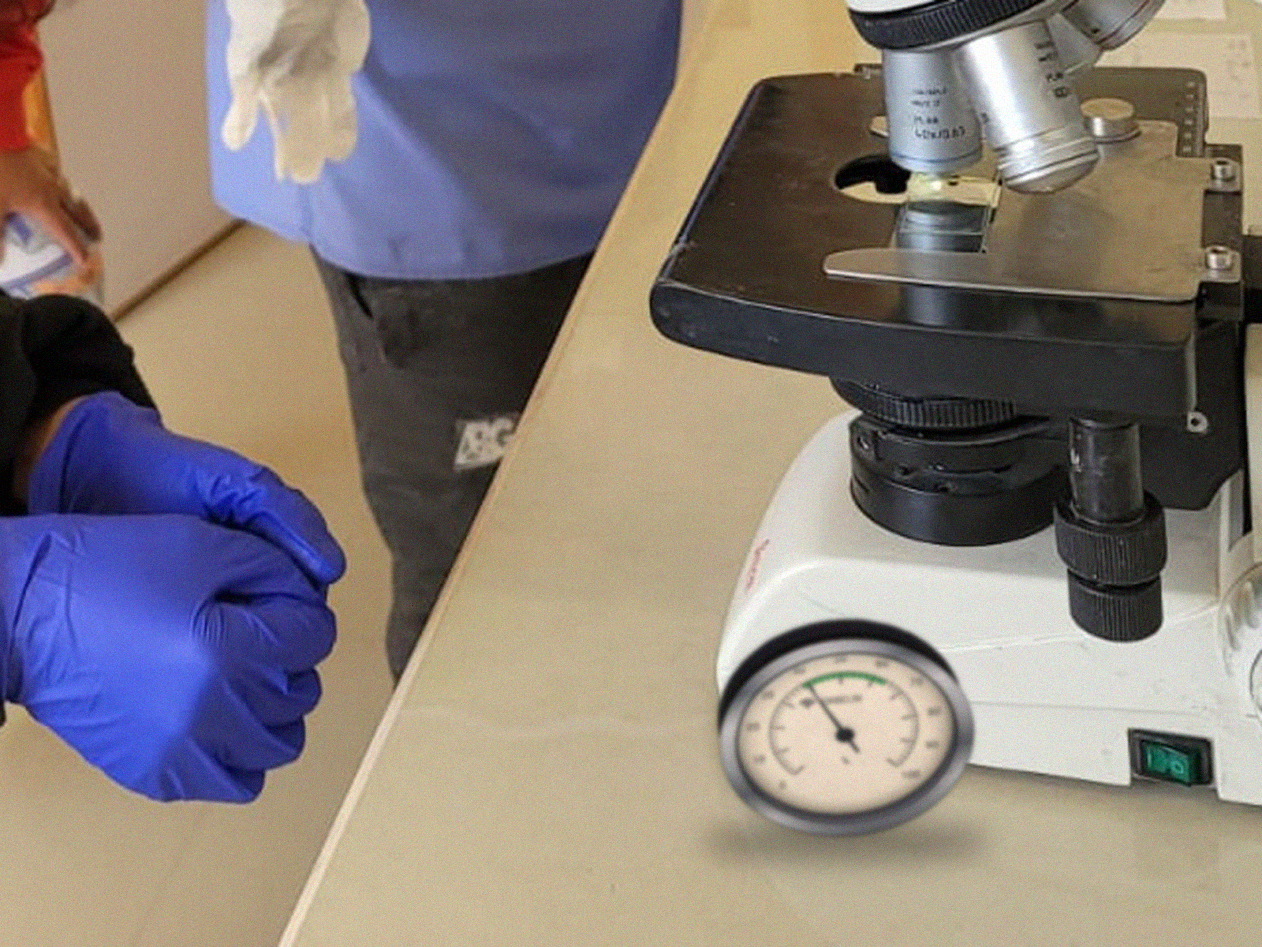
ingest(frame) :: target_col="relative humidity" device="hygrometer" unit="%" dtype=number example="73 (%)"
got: 40 (%)
